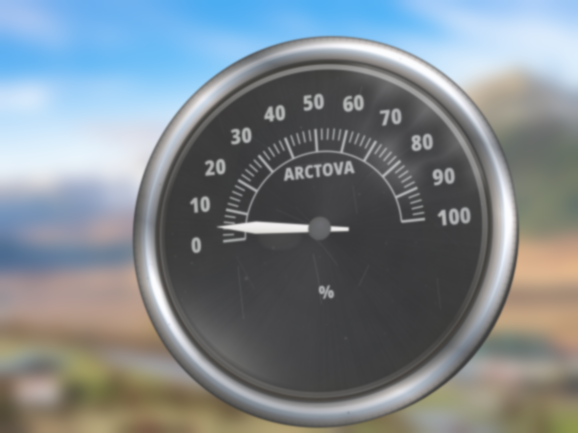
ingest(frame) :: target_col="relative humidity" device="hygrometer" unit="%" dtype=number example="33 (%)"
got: 4 (%)
